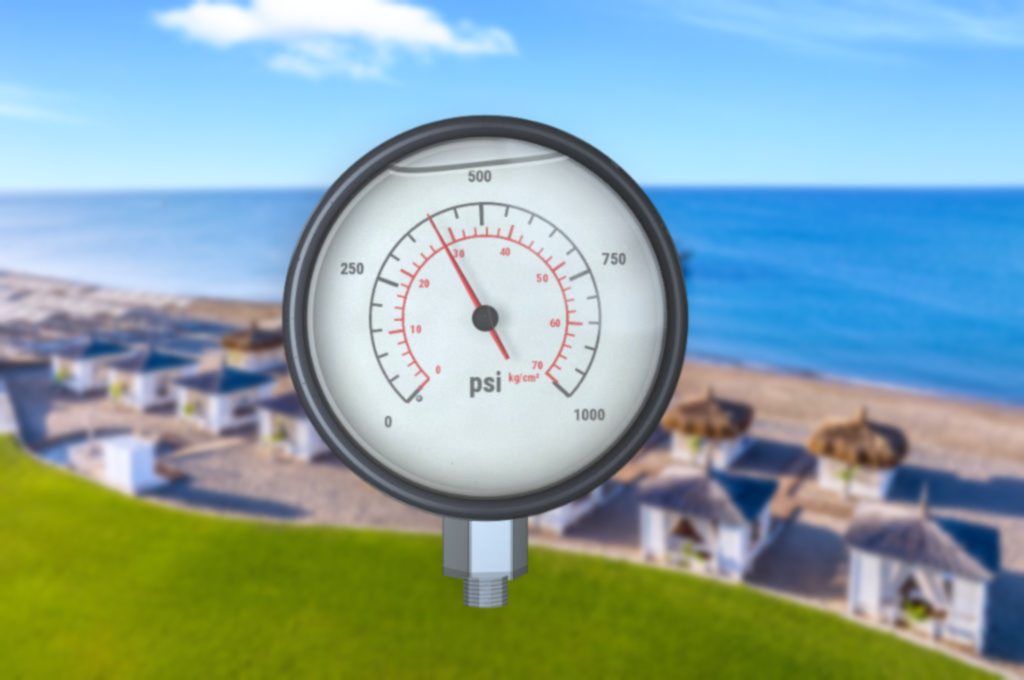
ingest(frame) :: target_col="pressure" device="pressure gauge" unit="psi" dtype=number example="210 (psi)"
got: 400 (psi)
